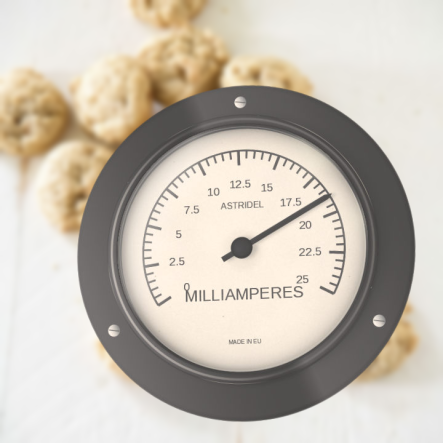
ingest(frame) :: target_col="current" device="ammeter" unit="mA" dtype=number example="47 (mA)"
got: 19 (mA)
